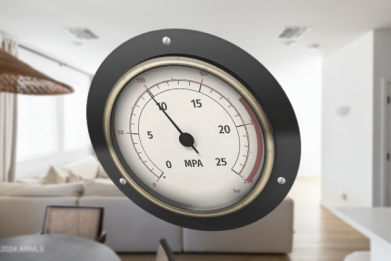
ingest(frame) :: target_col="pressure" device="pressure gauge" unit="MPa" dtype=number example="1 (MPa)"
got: 10 (MPa)
